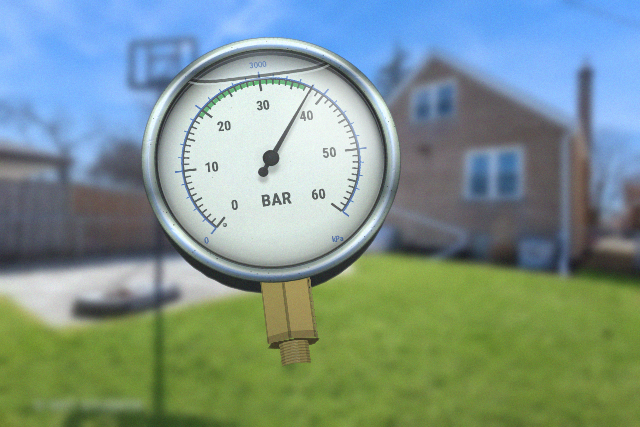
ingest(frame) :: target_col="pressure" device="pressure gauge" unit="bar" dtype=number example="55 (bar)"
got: 38 (bar)
